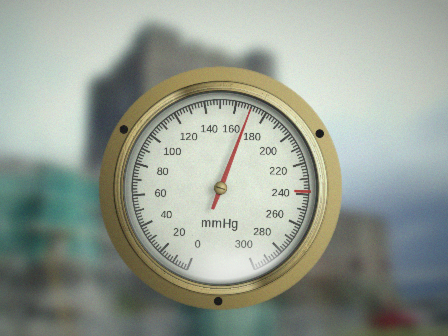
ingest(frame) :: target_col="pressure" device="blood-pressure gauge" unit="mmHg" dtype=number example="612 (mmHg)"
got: 170 (mmHg)
